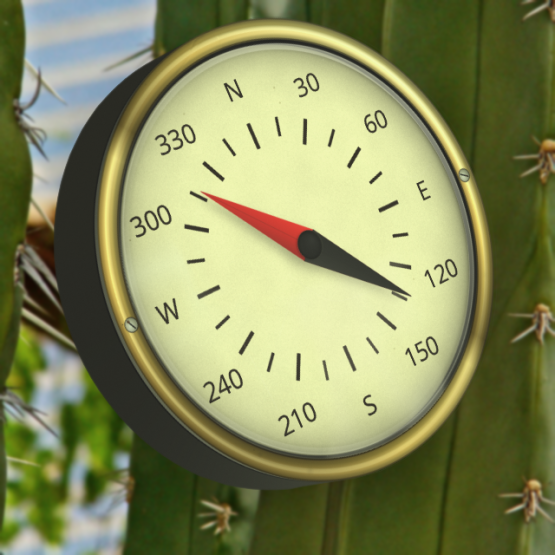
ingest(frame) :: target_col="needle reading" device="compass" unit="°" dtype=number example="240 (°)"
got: 315 (°)
